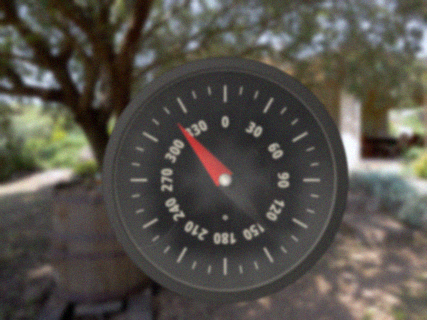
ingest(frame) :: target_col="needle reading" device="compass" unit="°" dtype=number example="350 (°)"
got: 320 (°)
